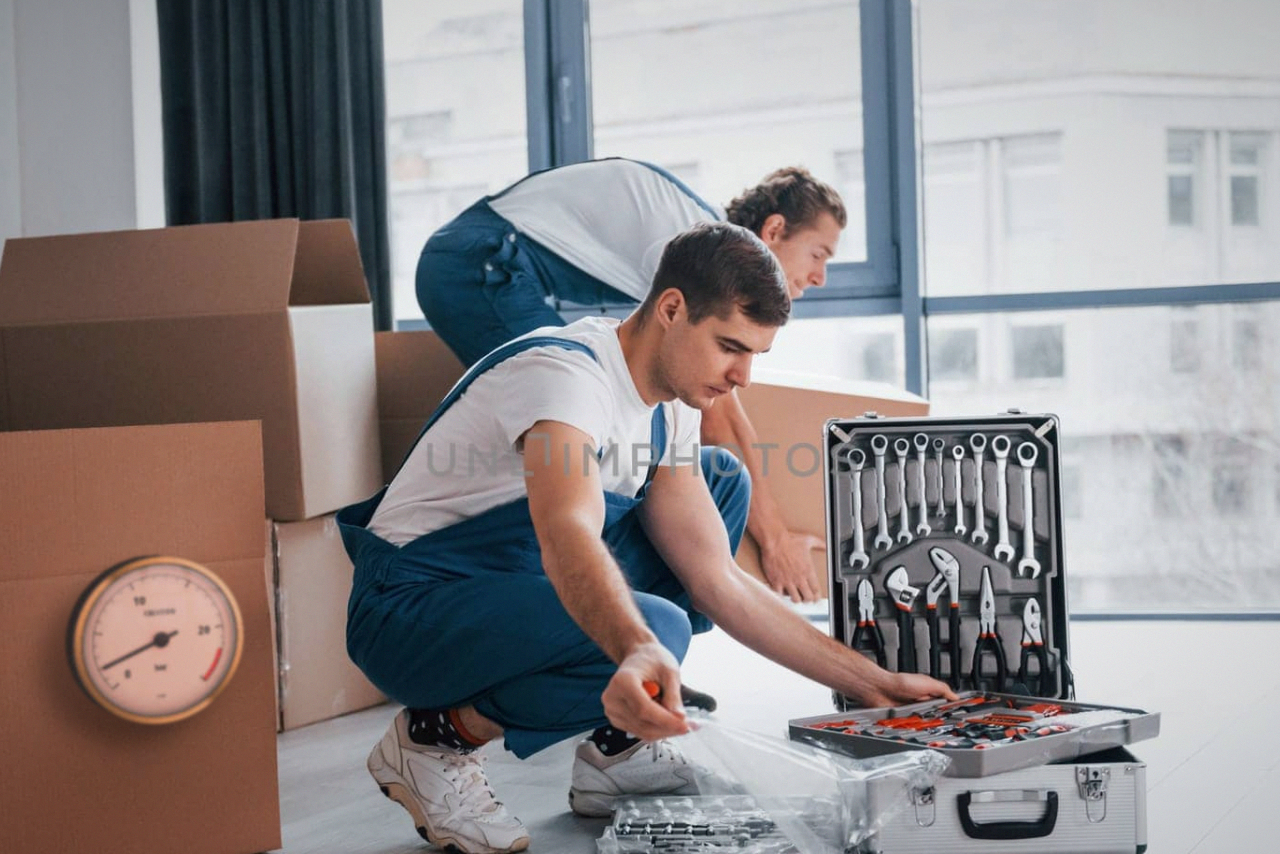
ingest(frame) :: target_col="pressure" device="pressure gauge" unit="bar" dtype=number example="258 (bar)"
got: 2 (bar)
